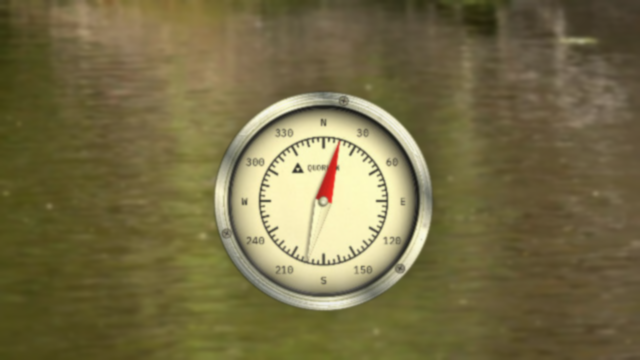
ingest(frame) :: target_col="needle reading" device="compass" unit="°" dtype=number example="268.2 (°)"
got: 15 (°)
